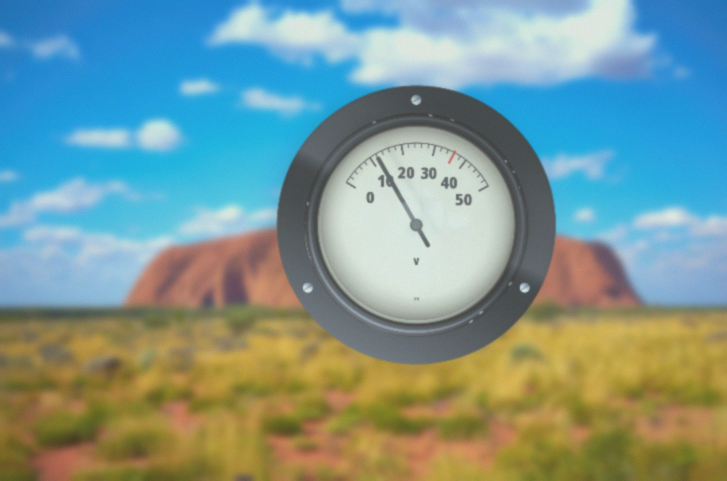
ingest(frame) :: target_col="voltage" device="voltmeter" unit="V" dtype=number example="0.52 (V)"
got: 12 (V)
